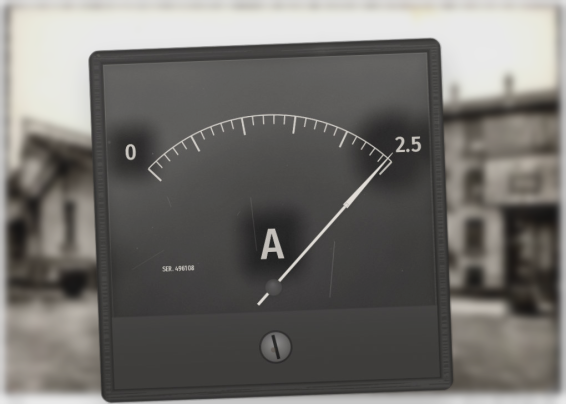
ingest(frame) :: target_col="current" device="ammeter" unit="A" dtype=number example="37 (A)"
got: 2.45 (A)
